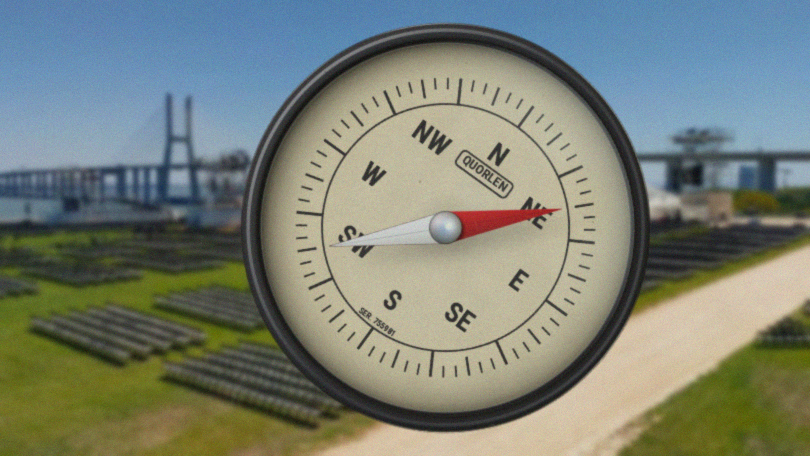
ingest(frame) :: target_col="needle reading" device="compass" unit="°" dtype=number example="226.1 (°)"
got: 45 (°)
